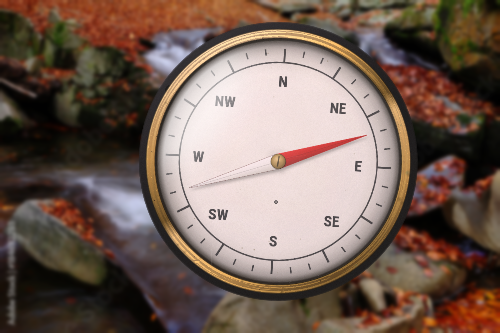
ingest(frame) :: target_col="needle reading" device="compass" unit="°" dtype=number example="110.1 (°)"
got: 70 (°)
